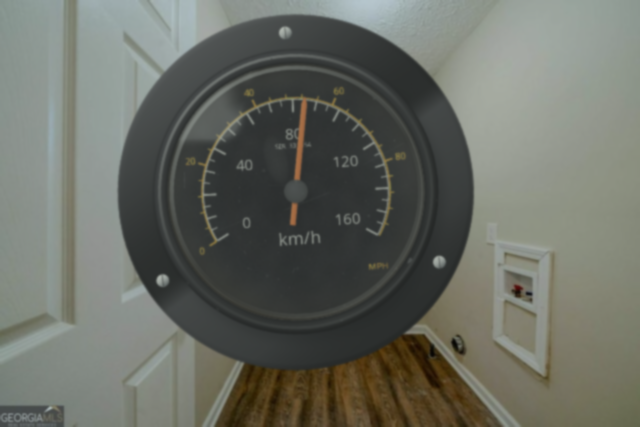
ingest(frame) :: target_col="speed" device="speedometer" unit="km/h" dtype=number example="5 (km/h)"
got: 85 (km/h)
